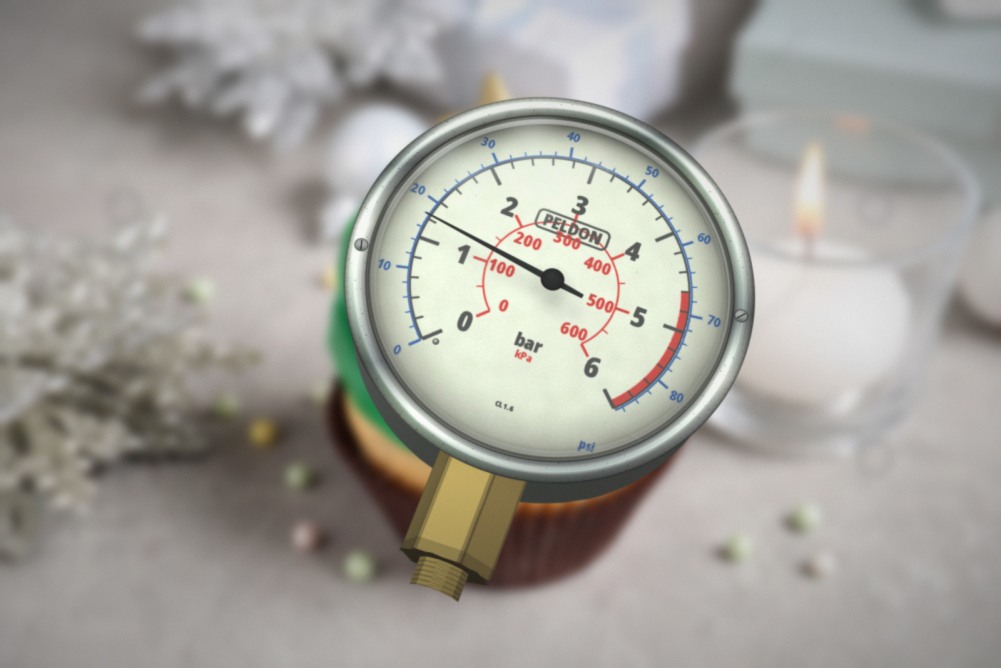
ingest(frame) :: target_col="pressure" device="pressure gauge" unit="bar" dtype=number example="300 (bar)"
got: 1.2 (bar)
